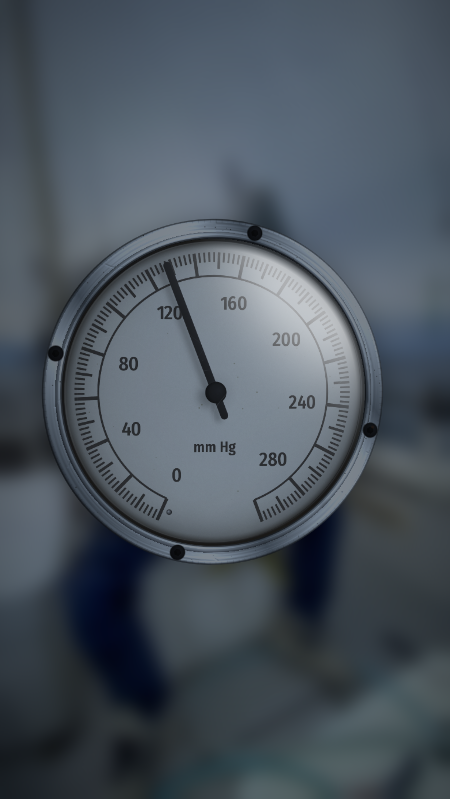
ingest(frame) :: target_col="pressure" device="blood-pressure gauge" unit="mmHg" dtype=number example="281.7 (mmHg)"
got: 128 (mmHg)
